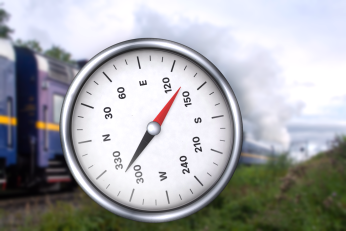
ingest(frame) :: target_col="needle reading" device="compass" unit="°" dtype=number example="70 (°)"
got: 135 (°)
